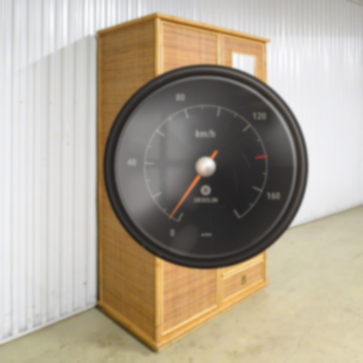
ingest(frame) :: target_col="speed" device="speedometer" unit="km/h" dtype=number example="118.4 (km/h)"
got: 5 (km/h)
